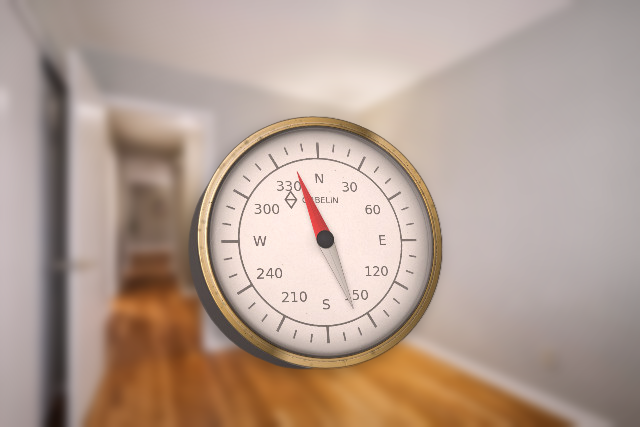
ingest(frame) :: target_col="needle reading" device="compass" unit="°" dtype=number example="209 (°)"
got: 340 (°)
